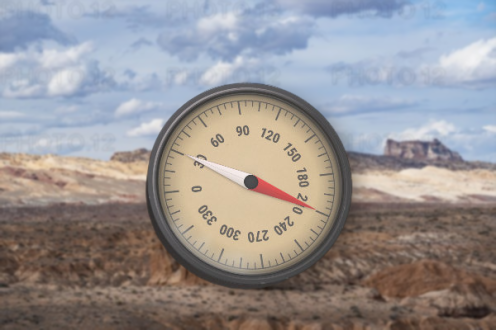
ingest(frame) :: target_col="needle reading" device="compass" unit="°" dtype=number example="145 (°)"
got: 210 (°)
